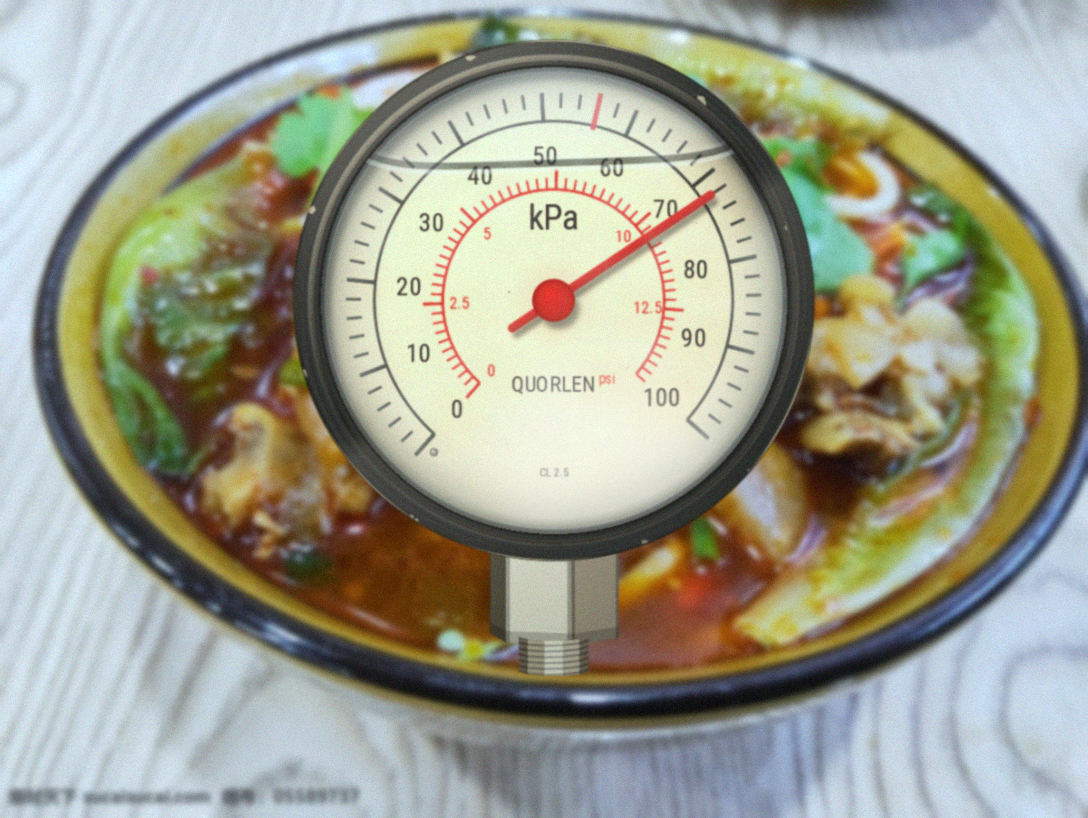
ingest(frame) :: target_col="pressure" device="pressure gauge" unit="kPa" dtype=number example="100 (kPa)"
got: 72 (kPa)
